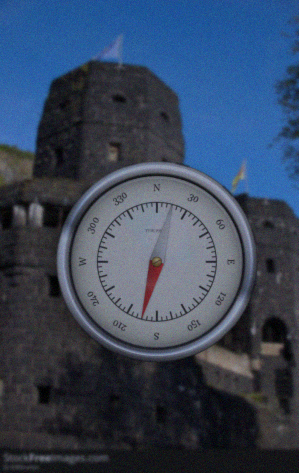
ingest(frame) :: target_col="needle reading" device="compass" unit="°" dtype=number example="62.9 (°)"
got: 195 (°)
